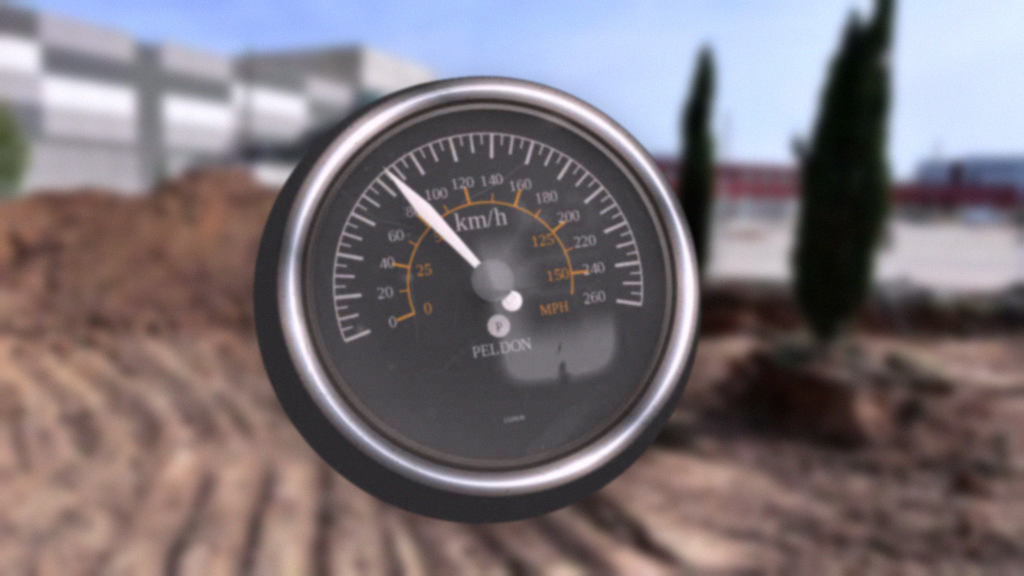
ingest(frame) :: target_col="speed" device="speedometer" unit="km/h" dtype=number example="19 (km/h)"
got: 85 (km/h)
